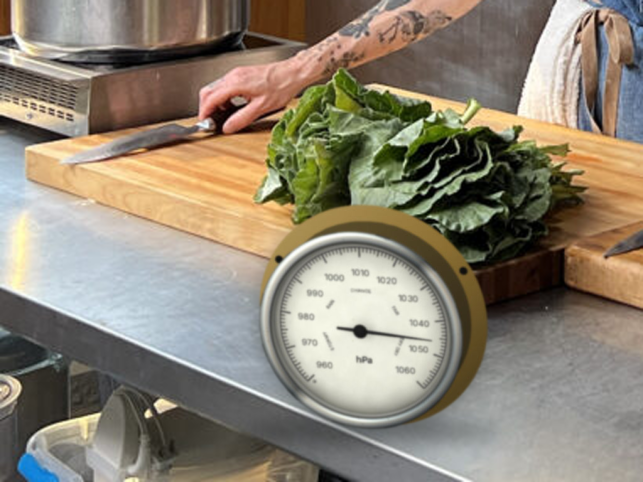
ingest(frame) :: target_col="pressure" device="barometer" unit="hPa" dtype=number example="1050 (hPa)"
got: 1045 (hPa)
